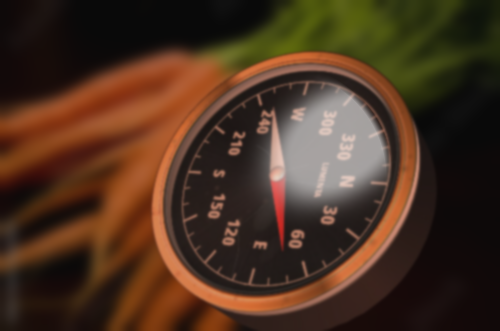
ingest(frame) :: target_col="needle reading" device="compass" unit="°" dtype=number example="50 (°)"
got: 70 (°)
